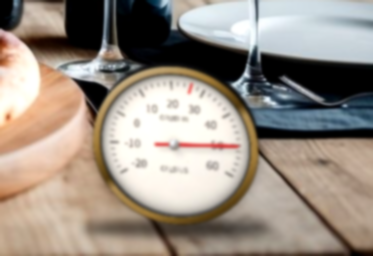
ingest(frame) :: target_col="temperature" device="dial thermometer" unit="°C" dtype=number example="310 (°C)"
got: 50 (°C)
